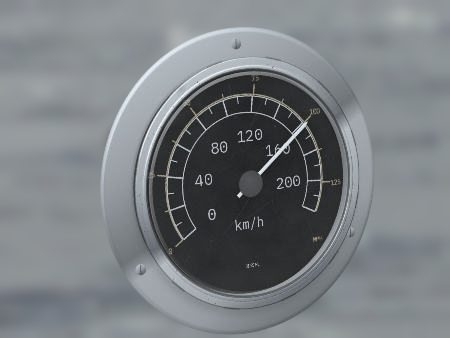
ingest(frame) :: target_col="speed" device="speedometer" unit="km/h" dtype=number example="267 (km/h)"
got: 160 (km/h)
